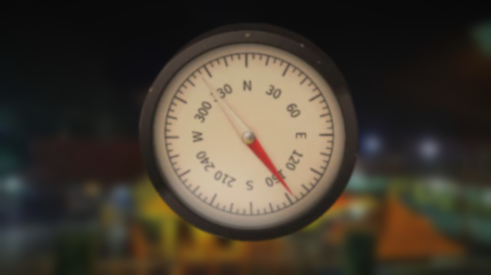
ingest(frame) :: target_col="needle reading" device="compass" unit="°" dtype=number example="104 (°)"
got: 145 (°)
